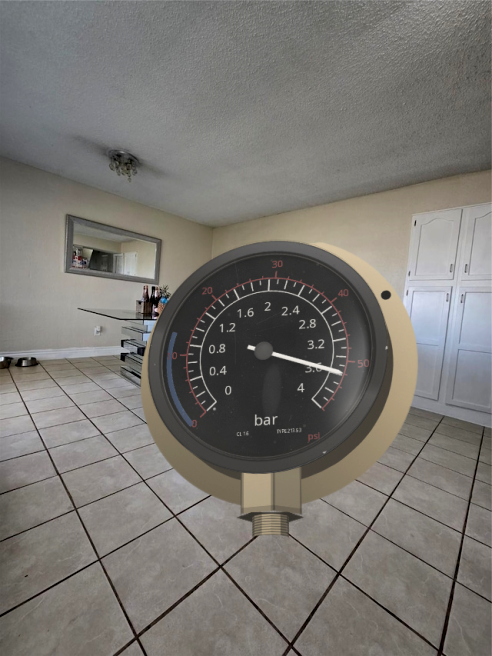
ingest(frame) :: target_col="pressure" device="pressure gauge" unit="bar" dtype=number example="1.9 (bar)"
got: 3.6 (bar)
